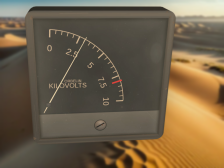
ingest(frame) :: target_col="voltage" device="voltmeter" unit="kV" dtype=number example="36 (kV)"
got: 3 (kV)
